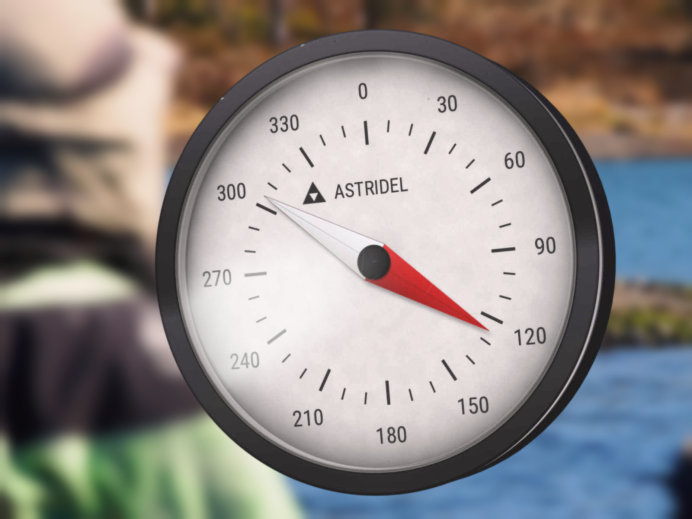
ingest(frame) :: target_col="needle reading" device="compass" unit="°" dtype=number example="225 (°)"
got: 125 (°)
